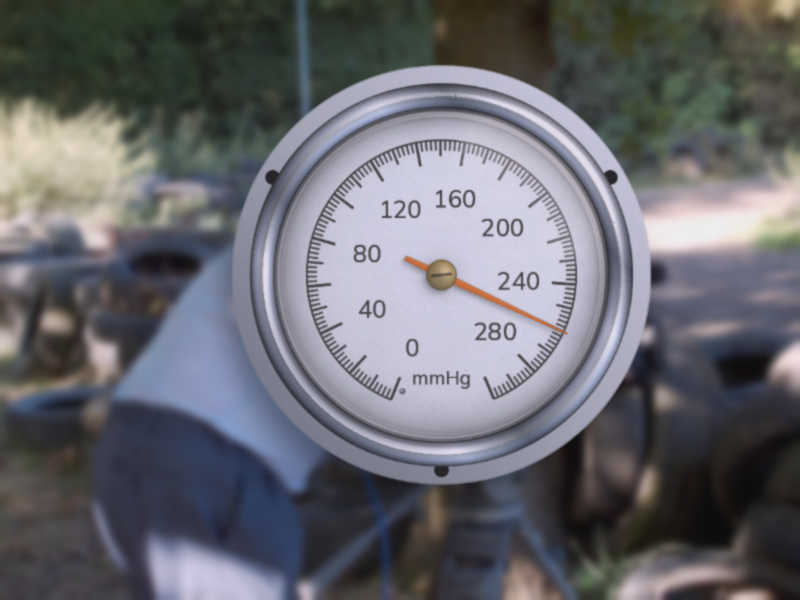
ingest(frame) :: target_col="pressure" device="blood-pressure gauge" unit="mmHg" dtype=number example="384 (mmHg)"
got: 260 (mmHg)
